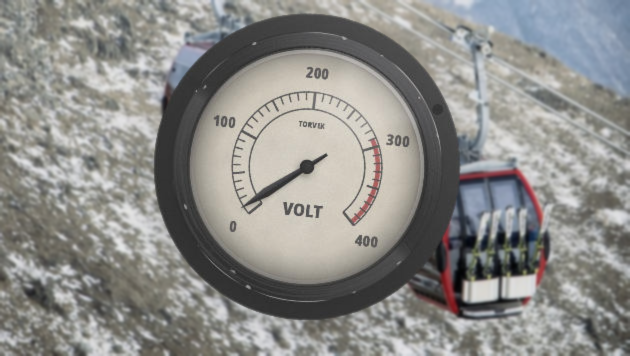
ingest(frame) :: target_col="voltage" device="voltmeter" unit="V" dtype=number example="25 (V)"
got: 10 (V)
